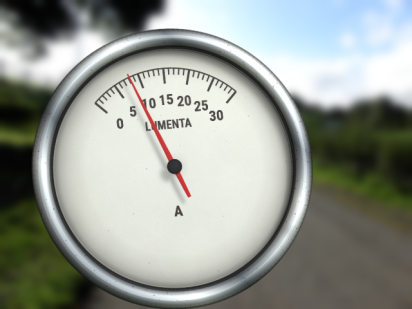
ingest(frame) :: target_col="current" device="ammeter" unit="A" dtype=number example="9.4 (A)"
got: 8 (A)
